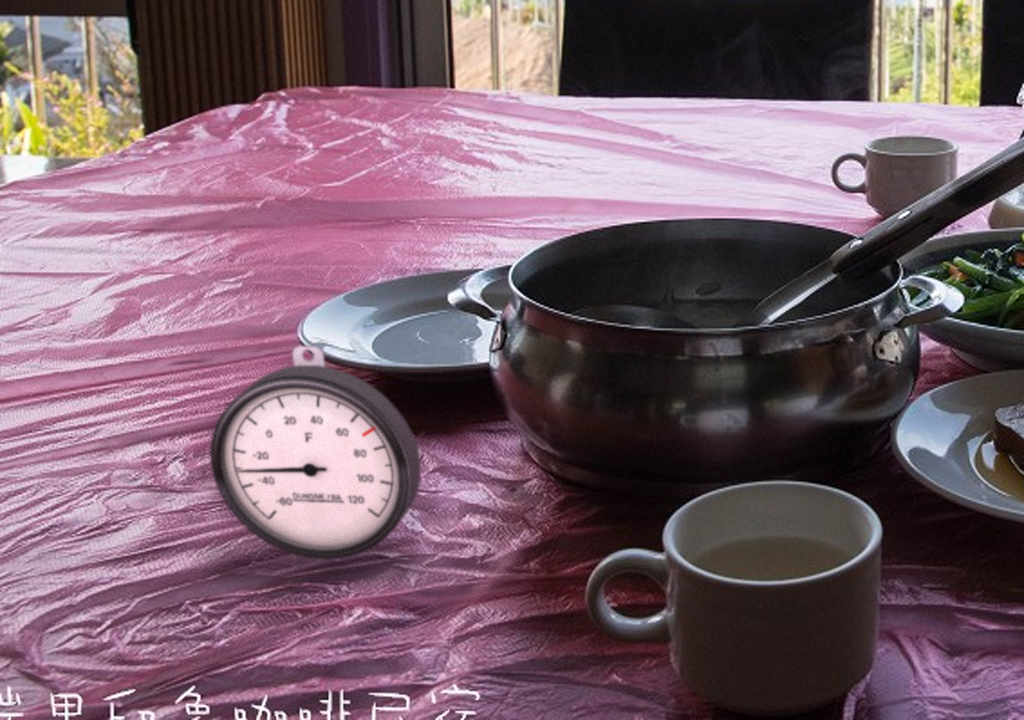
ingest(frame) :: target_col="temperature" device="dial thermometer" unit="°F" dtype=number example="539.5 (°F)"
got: -30 (°F)
